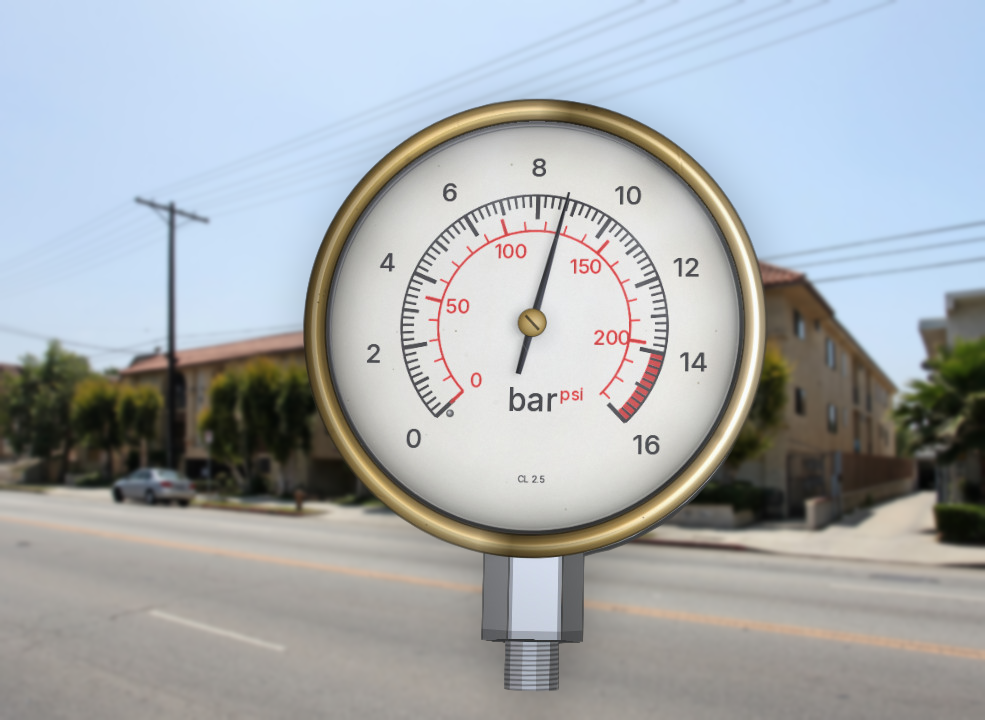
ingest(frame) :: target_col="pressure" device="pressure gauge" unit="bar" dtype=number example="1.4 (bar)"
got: 8.8 (bar)
